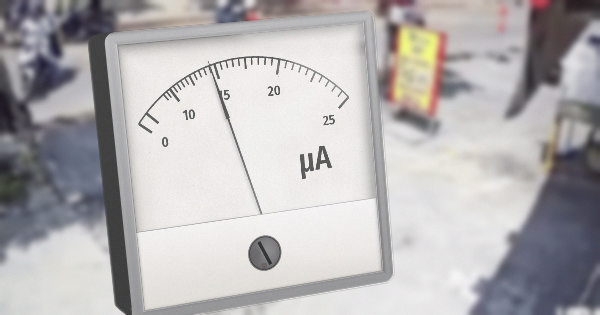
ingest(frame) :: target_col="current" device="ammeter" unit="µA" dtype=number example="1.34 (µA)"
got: 14.5 (µA)
